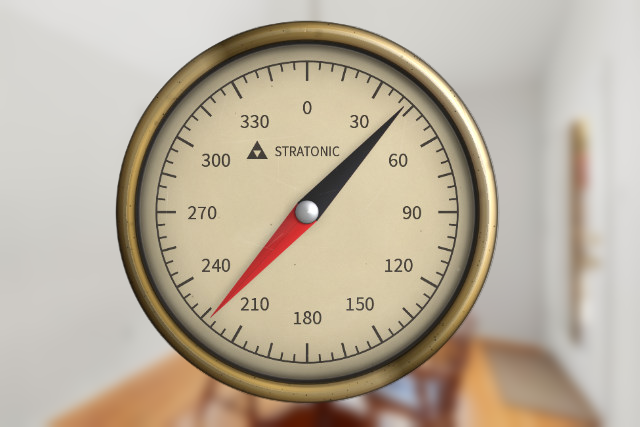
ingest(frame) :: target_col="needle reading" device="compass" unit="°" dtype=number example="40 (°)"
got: 222.5 (°)
